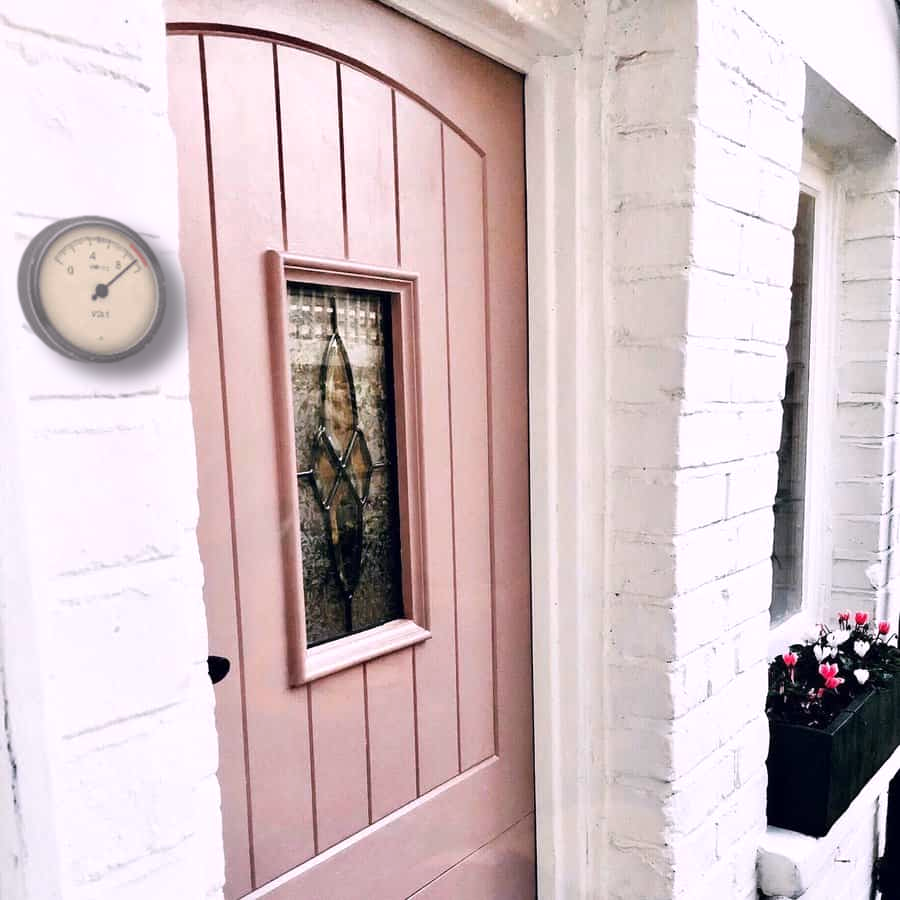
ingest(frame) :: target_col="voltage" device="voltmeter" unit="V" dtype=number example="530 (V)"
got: 9 (V)
